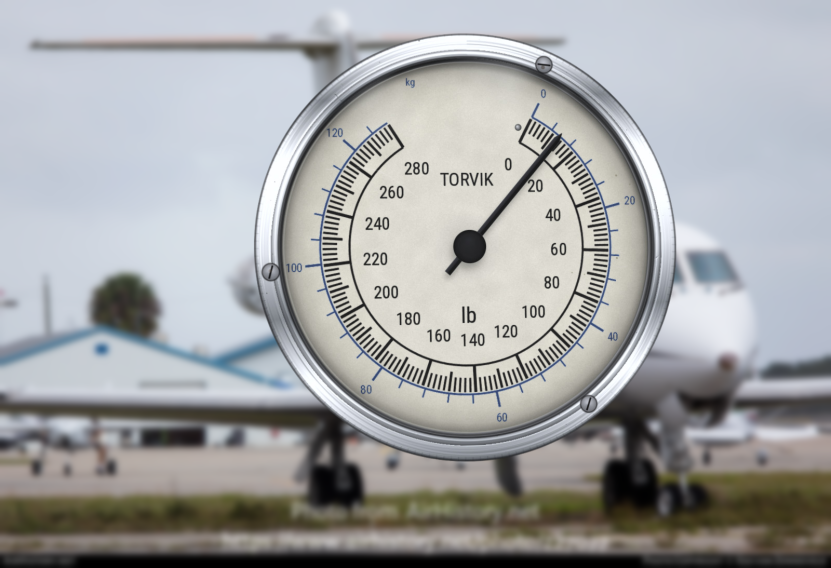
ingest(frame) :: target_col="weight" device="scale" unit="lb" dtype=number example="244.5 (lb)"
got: 12 (lb)
